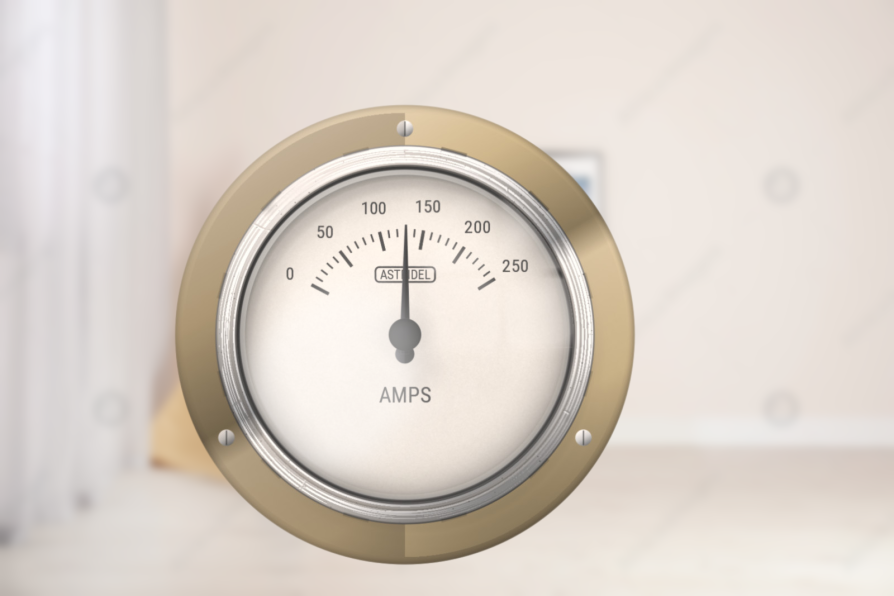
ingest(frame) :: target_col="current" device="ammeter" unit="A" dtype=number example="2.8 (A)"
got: 130 (A)
